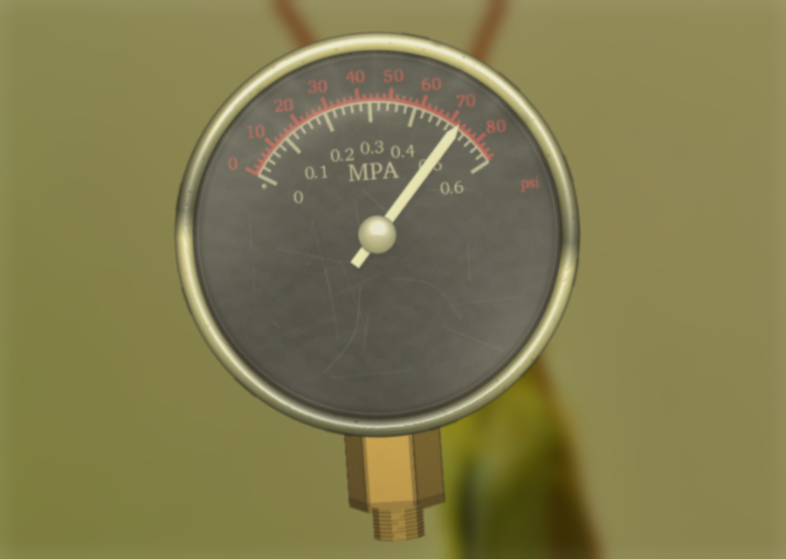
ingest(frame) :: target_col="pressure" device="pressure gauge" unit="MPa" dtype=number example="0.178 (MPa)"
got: 0.5 (MPa)
